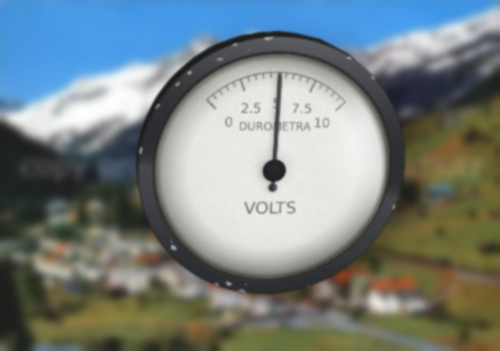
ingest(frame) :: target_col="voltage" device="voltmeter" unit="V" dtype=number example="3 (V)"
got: 5 (V)
